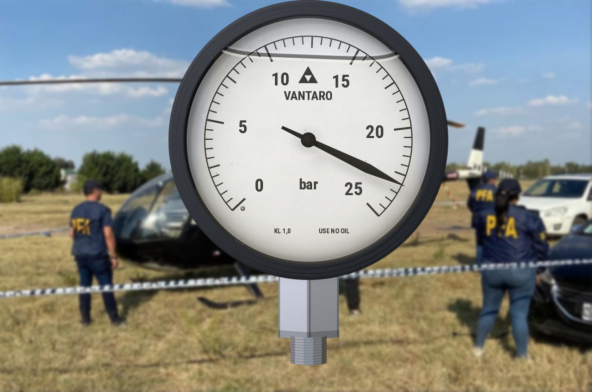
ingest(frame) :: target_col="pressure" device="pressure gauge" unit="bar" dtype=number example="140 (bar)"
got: 23 (bar)
